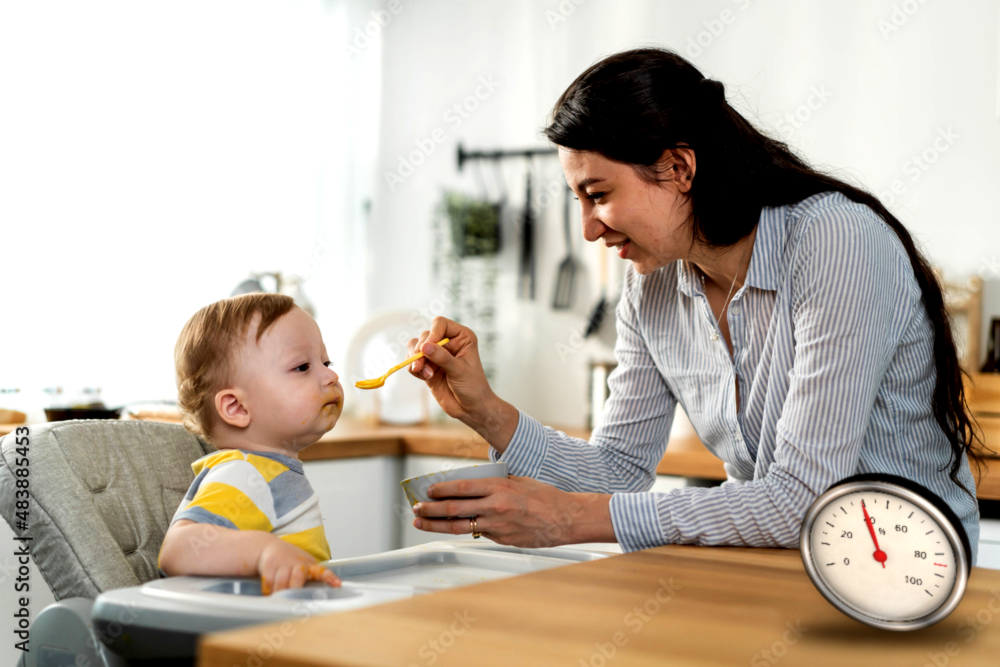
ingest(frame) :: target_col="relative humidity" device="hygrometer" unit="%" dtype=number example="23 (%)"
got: 40 (%)
